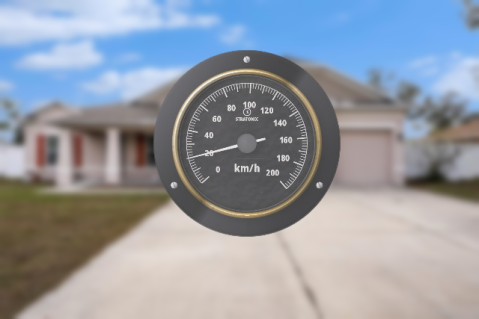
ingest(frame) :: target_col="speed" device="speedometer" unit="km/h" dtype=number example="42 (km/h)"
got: 20 (km/h)
